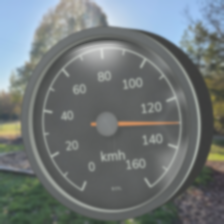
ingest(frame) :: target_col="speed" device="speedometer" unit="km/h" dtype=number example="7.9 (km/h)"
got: 130 (km/h)
